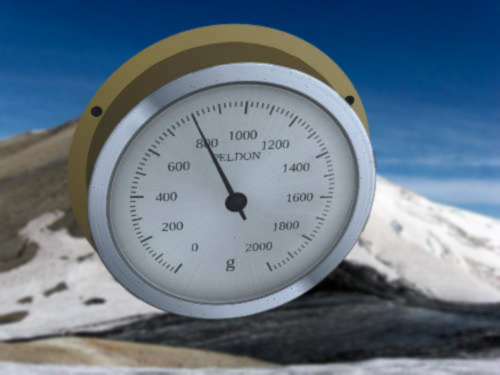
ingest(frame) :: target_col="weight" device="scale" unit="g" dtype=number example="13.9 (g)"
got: 800 (g)
